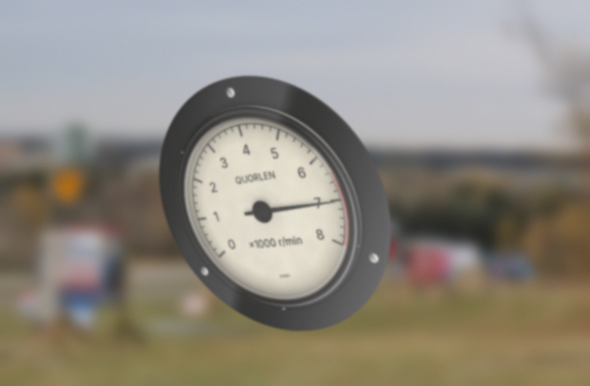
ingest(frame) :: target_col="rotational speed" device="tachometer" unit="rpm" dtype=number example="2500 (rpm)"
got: 7000 (rpm)
